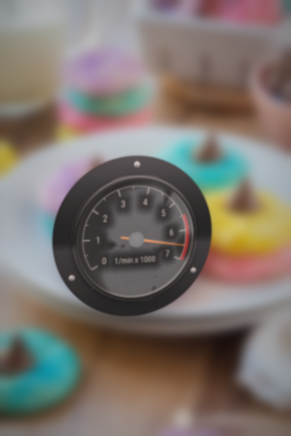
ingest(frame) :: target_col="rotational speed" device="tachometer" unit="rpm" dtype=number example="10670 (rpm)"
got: 6500 (rpm)
